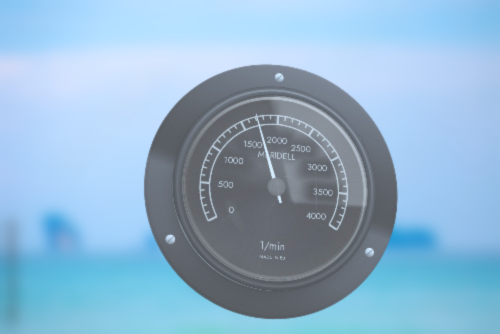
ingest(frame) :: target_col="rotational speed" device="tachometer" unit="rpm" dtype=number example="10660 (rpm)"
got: 1700 (rpm)
